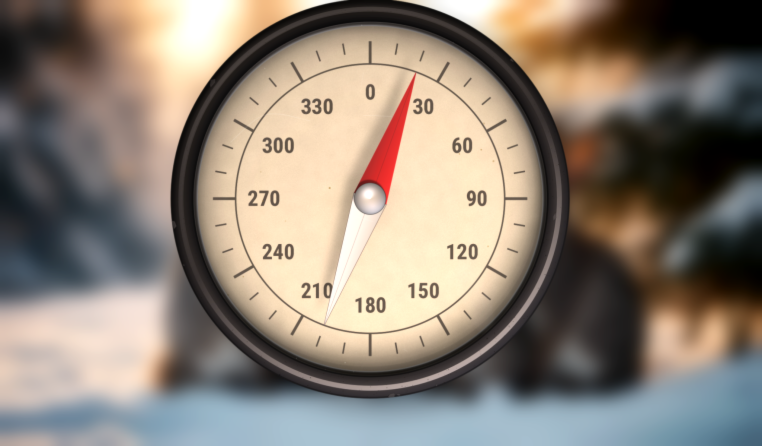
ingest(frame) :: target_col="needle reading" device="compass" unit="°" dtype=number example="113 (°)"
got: 20 (°)
